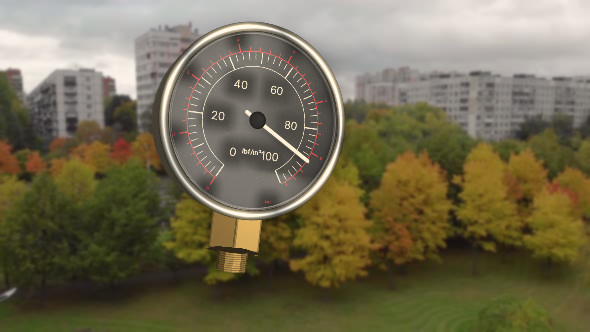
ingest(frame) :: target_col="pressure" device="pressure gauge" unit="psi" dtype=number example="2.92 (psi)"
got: 90 (psi)
